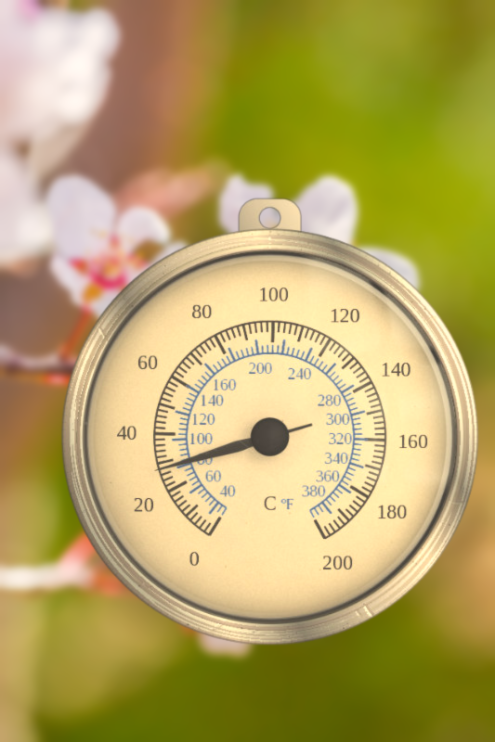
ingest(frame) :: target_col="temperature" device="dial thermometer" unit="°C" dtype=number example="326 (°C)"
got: 28 (°C)
